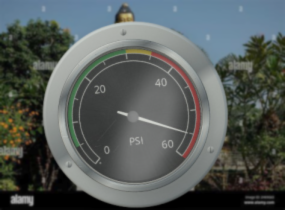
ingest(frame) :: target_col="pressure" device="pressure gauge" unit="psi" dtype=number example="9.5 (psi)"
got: 55 (psi)
